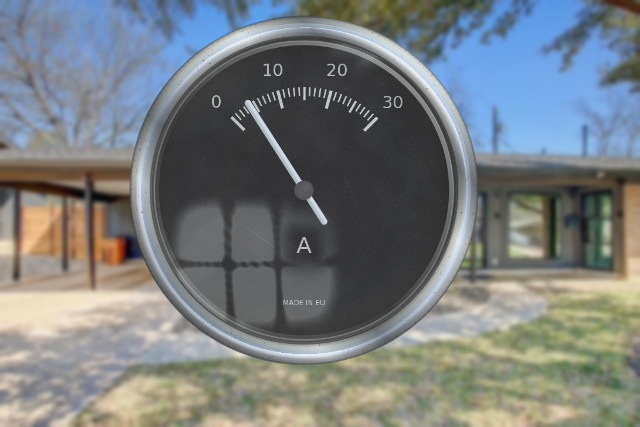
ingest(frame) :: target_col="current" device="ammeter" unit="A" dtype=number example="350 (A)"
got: 4 (A)
